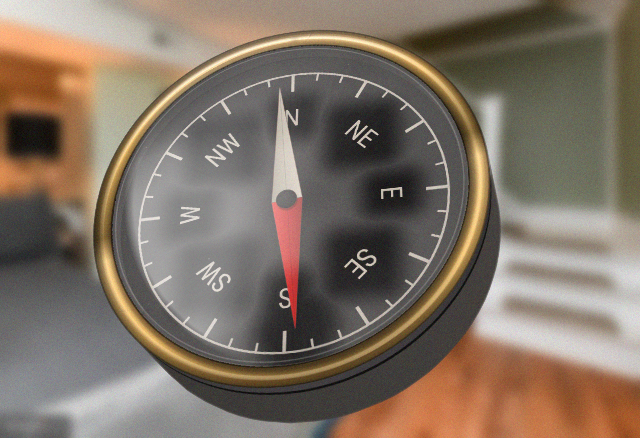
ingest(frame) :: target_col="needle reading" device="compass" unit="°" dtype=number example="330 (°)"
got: 175 (°)
